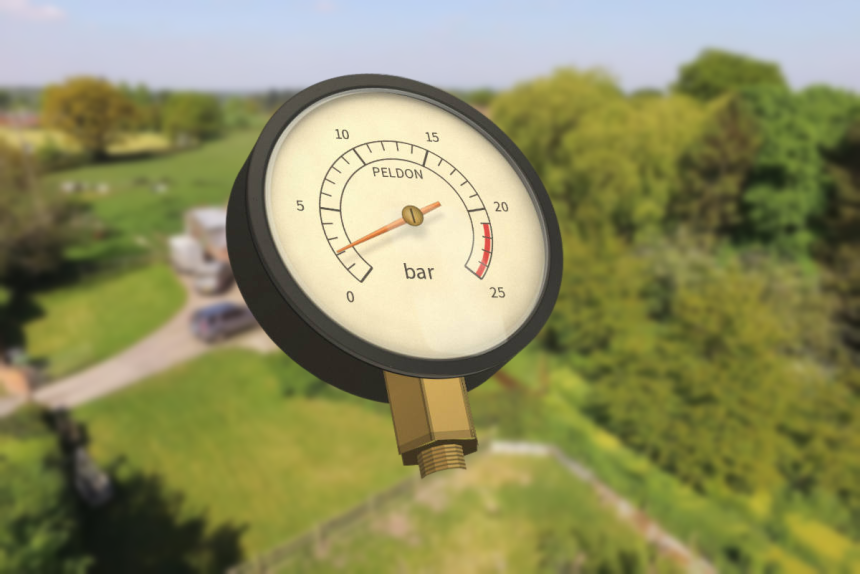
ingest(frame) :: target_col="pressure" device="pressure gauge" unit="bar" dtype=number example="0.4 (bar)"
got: 2 (bar)
